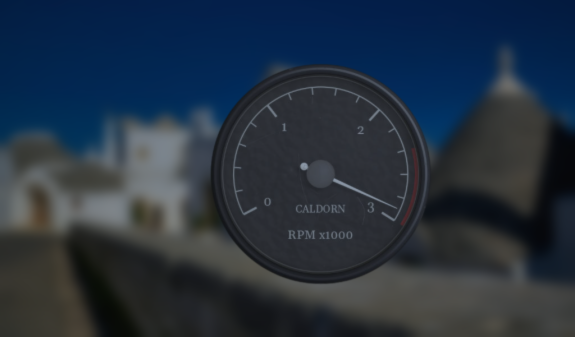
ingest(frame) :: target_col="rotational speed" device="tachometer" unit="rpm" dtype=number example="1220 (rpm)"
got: 2900 (rpm)
